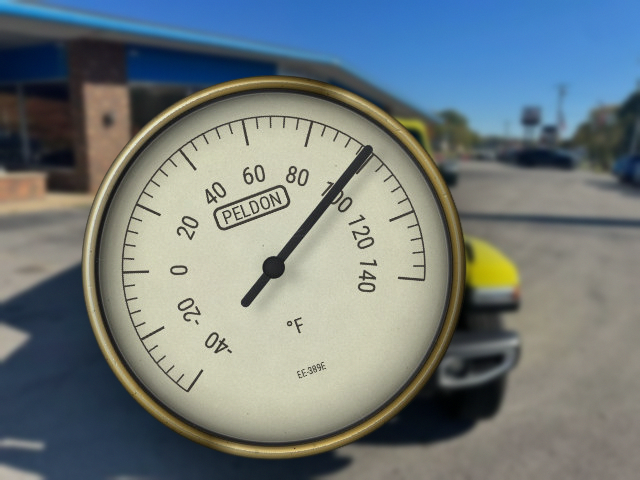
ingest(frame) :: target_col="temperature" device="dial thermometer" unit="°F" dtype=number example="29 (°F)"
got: 98 (°F)
